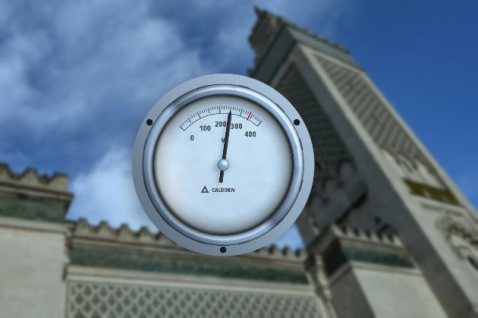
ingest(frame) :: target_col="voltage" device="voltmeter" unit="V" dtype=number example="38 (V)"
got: 250 (V)
